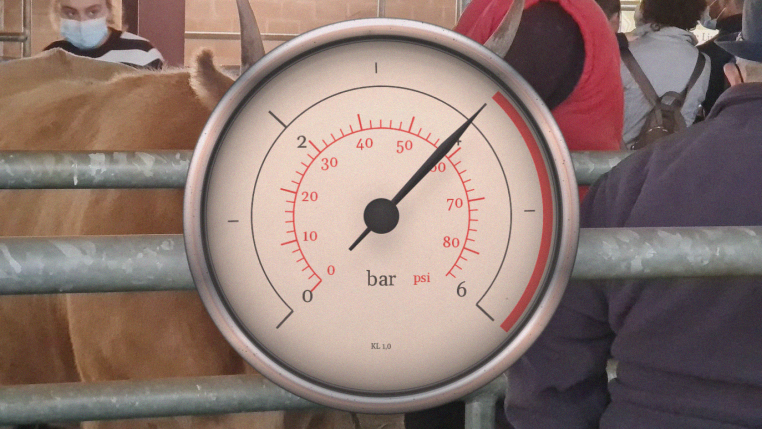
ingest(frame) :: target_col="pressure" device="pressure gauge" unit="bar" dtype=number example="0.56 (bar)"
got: 4 (bar)
